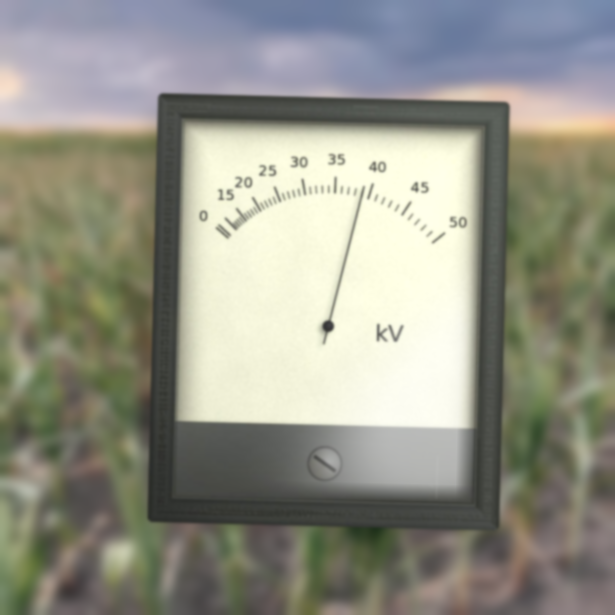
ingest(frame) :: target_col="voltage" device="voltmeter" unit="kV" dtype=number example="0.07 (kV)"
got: 39 (kV)
